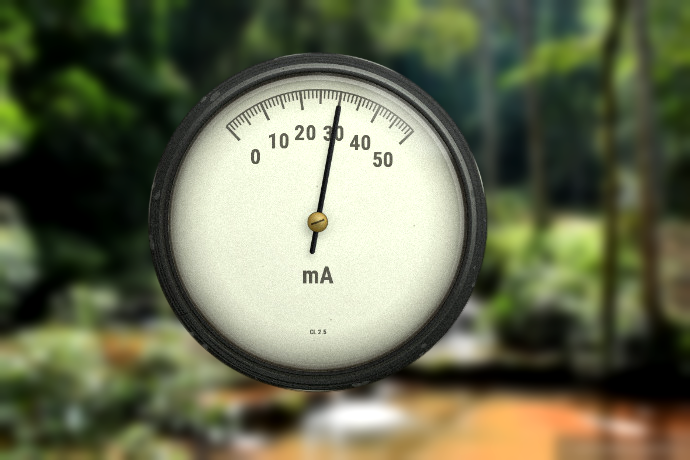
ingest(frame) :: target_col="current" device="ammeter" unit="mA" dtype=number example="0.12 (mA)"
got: 30 (mA)
